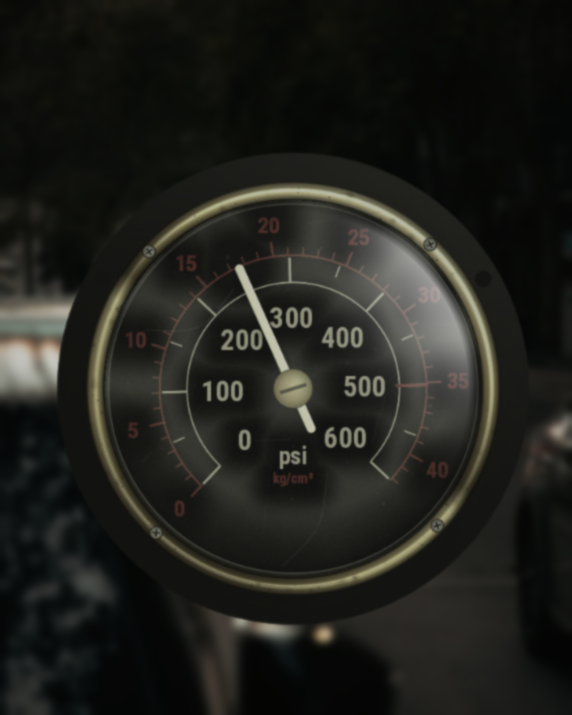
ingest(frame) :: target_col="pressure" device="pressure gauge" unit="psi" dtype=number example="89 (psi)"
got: 250 (psi)
